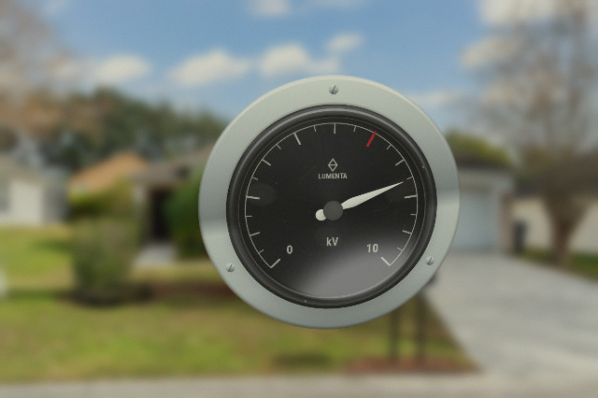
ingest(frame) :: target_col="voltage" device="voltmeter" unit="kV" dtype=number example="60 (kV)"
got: 7.5 (kV)
